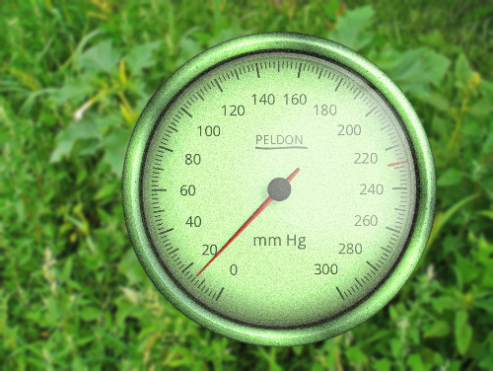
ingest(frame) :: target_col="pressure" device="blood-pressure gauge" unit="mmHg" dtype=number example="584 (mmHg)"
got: 14 (mmHg)
